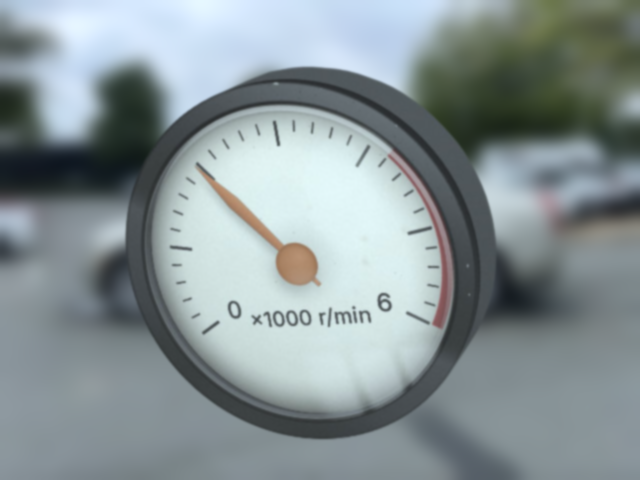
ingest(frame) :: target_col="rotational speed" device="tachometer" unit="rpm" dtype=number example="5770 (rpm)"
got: 2000 (rpm)
